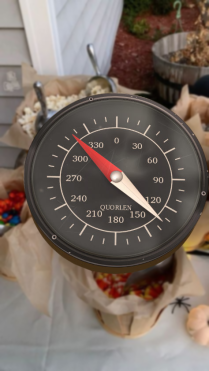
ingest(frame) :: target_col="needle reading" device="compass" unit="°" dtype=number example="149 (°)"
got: 315 (°)
